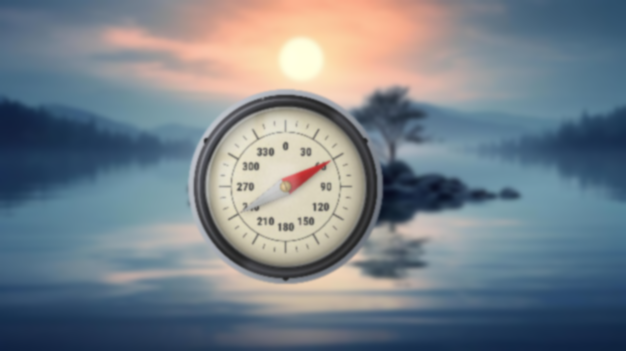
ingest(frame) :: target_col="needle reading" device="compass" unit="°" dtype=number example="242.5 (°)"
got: 60 (°)
